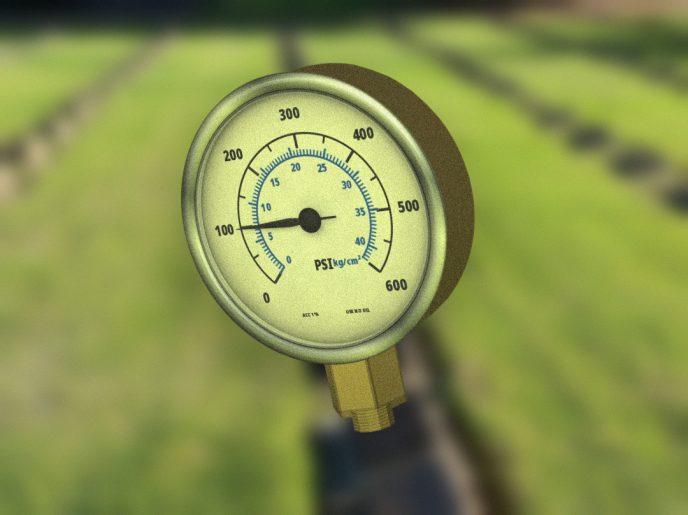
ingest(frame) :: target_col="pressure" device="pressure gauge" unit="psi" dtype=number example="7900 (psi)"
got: 100 (psi)
